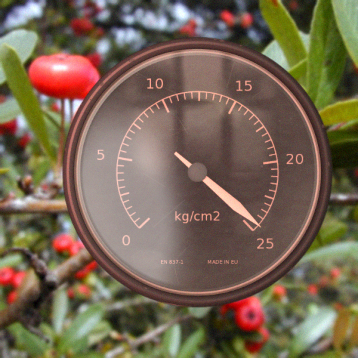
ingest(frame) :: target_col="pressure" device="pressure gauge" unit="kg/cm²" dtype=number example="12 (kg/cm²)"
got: 24.5 (kg/cm²)
